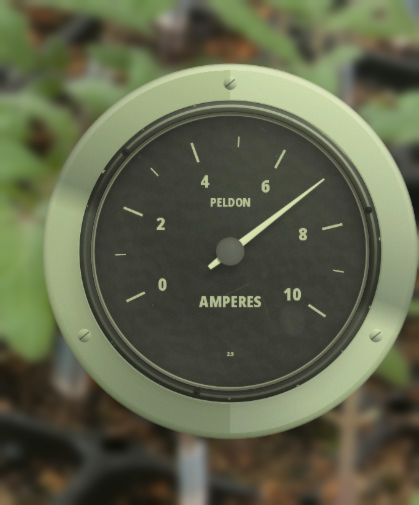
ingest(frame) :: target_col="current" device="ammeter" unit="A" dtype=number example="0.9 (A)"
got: 7 (A)
